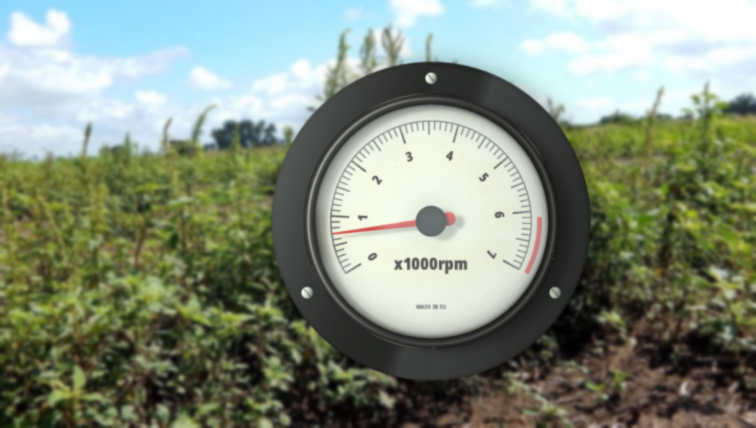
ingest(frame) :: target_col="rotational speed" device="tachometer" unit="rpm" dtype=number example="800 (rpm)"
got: 700 (rpm)
